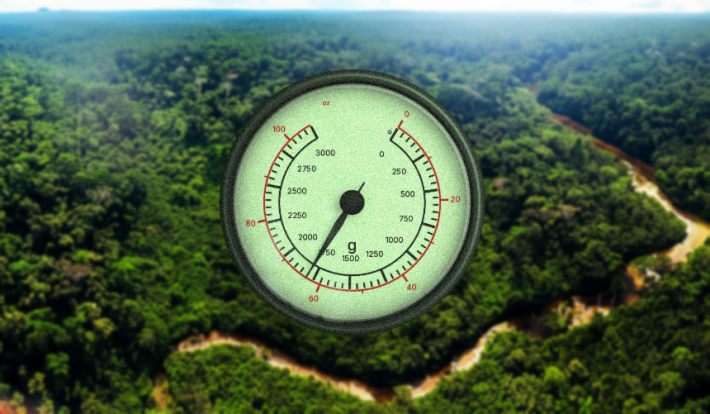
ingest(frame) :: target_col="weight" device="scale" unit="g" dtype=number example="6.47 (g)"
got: 1800 (g)
